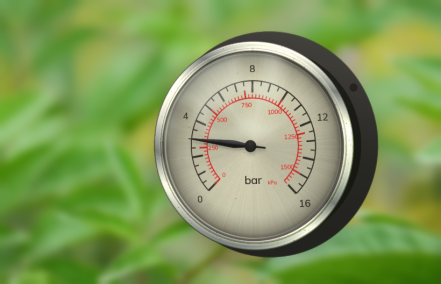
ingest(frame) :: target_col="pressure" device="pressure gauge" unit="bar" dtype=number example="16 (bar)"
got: 3 (bar)
